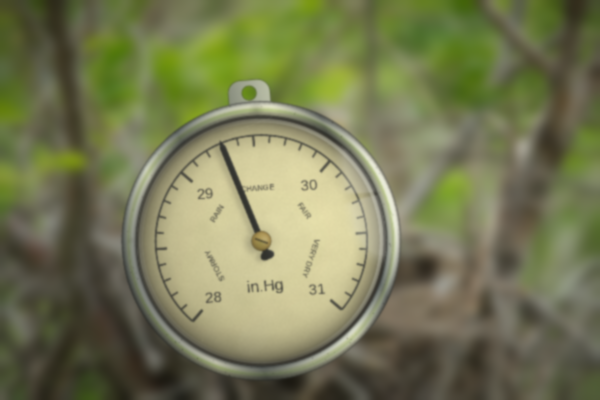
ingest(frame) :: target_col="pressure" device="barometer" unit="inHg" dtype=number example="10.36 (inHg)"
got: 29.3 (inHg)
